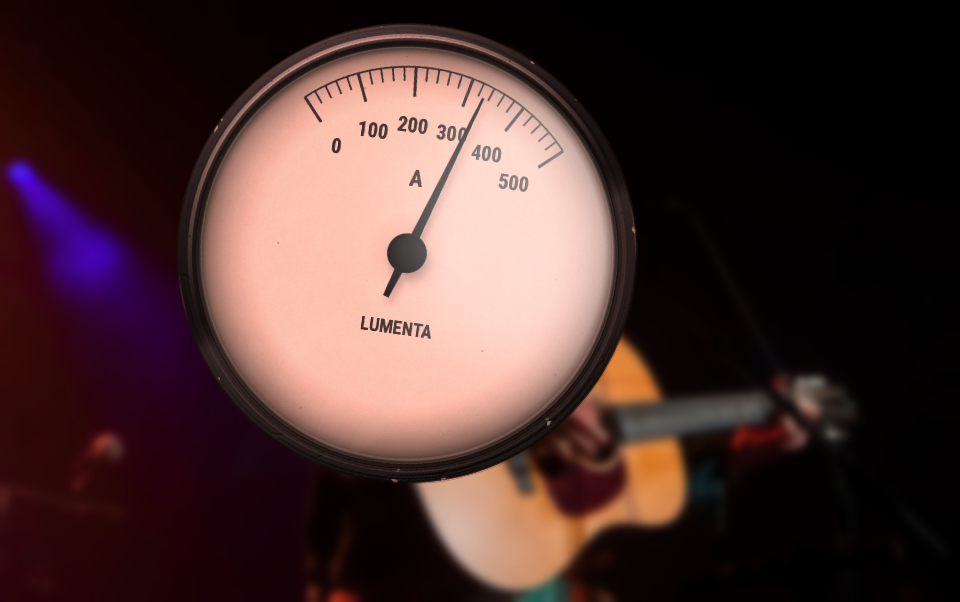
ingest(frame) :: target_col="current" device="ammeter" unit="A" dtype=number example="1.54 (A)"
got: 330 (A)
